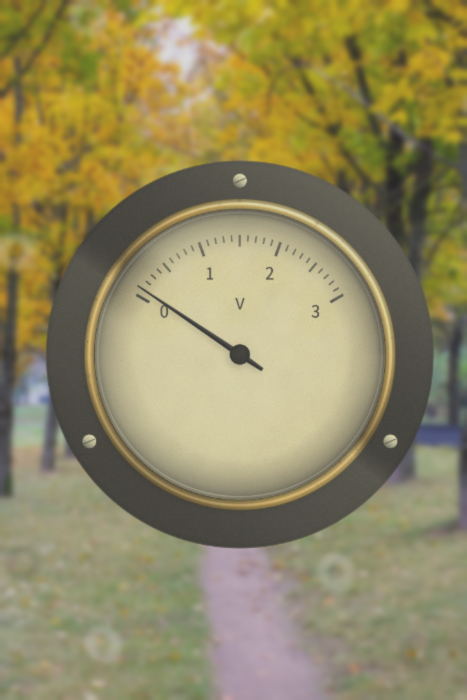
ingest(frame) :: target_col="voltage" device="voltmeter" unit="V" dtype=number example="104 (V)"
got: 0.1 (V)
